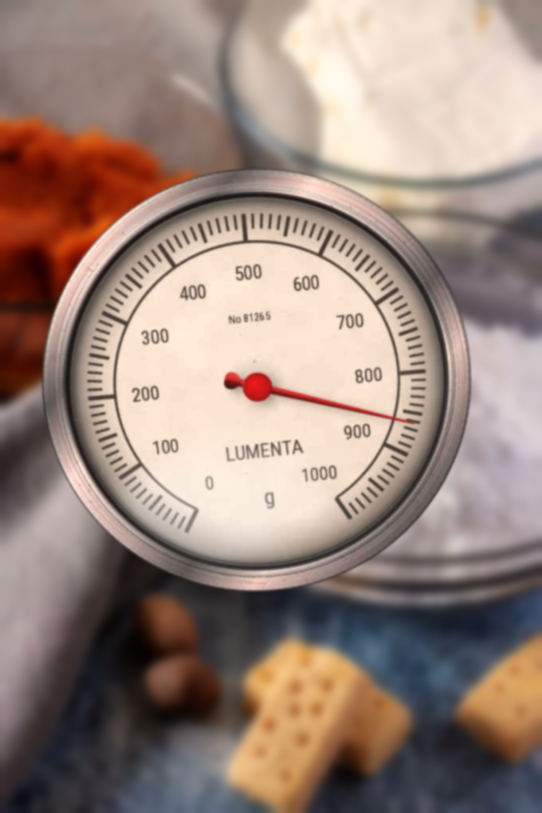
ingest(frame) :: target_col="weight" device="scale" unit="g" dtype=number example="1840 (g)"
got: 860 (g)
